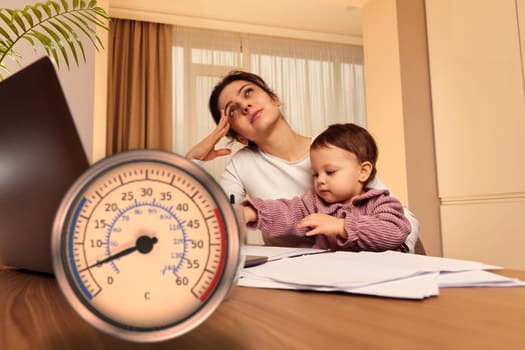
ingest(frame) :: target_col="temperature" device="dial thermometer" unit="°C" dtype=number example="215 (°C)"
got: 5 (°C)
